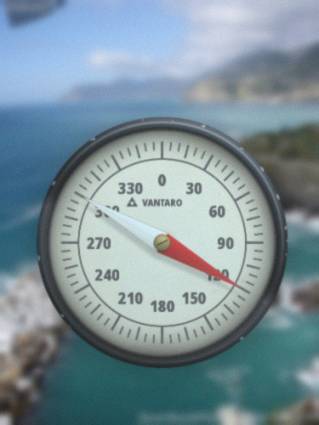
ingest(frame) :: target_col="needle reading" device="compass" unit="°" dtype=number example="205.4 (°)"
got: 120 (°)
